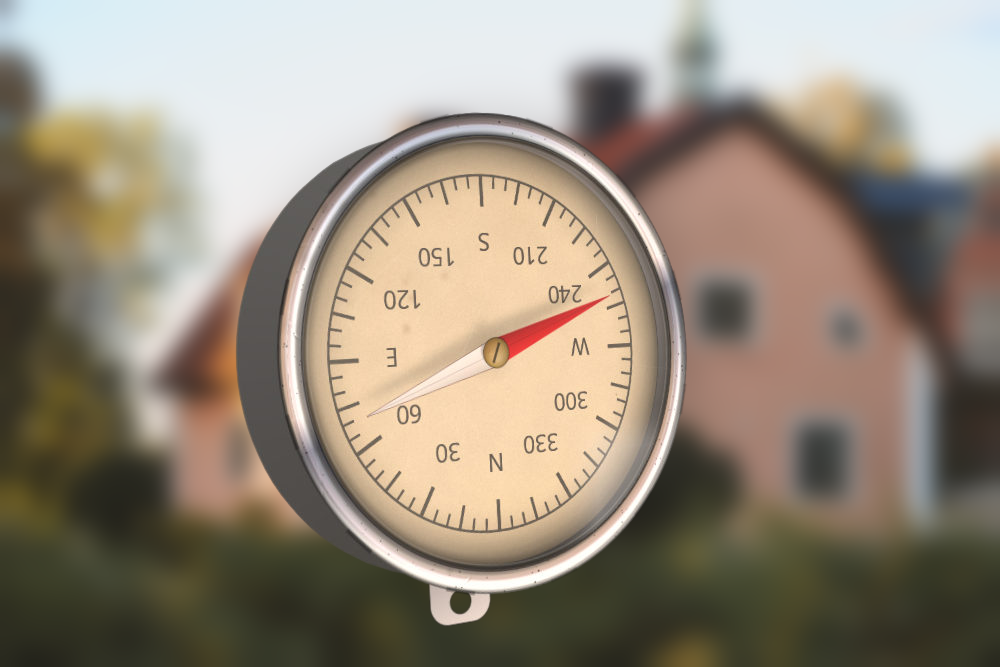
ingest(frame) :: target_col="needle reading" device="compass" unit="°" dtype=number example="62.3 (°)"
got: 250 (°)
